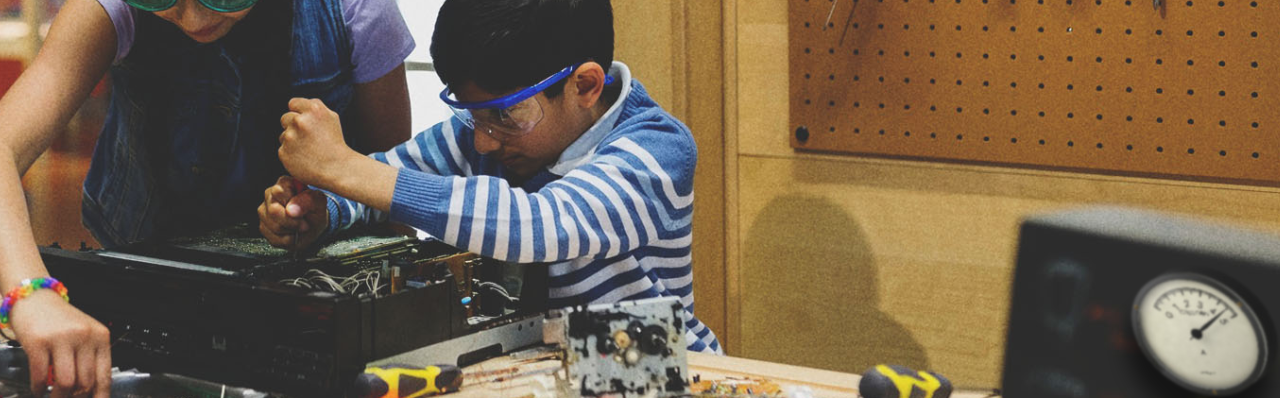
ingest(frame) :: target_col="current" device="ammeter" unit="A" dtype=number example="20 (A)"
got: 4.5 (A)
